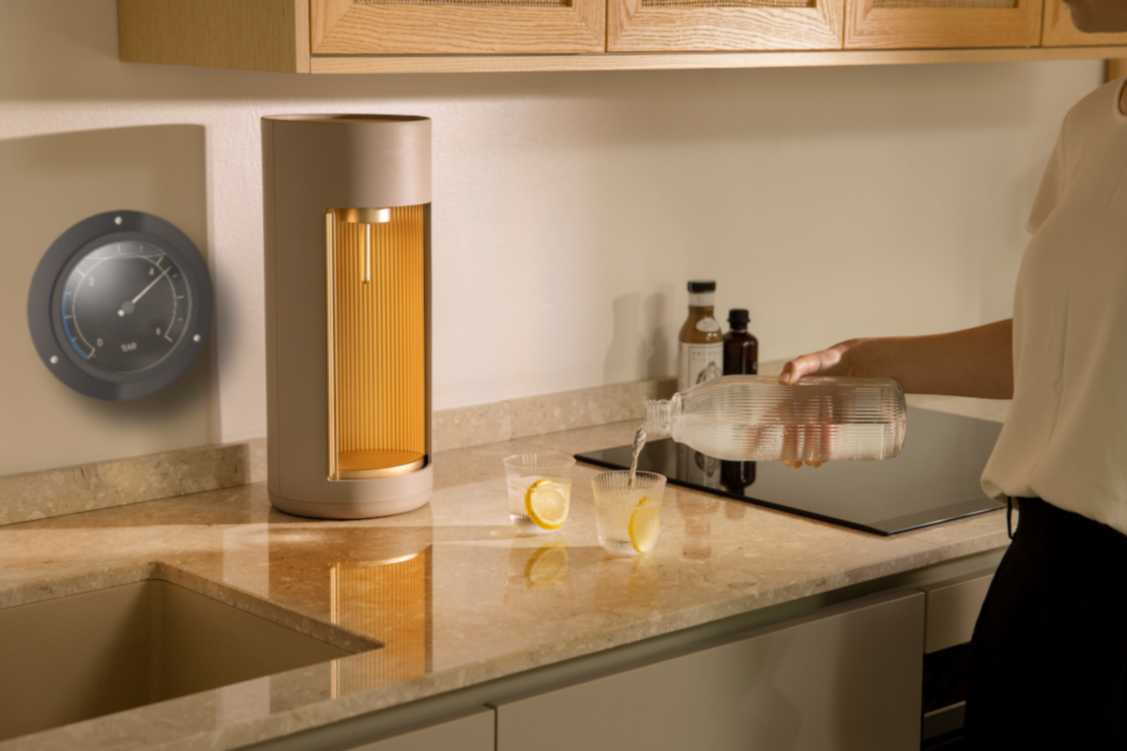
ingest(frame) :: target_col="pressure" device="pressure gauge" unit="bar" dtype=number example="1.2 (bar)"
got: 4.25 (bar)
